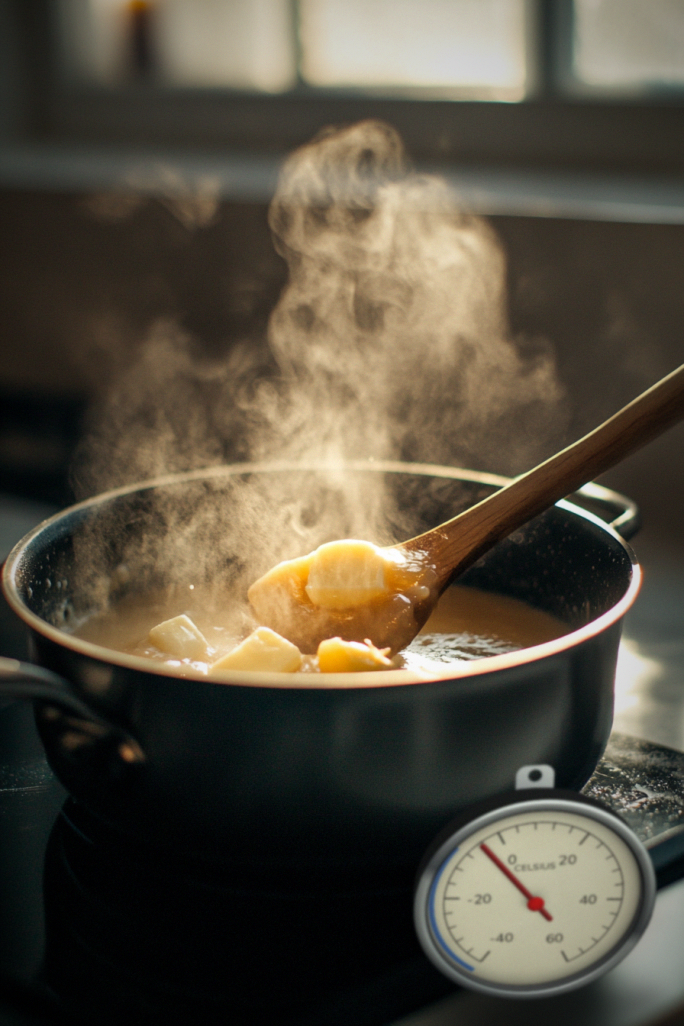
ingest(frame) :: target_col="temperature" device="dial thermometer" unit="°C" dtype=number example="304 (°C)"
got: -4 (°C)
